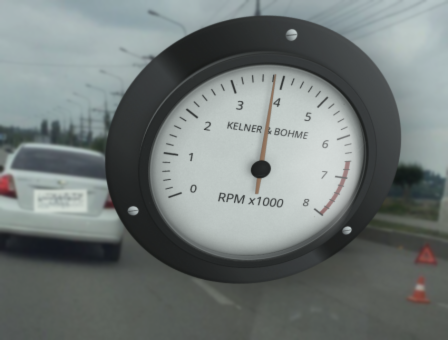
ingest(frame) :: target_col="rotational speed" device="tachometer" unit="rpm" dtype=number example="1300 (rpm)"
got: 3800 (rpm)
